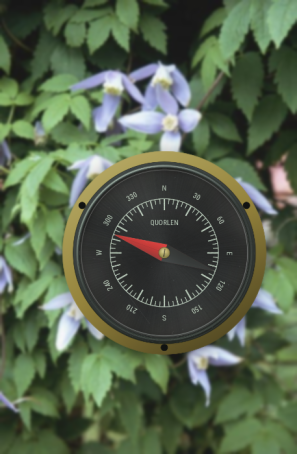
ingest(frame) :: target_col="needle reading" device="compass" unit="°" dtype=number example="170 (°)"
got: 290 (°)
